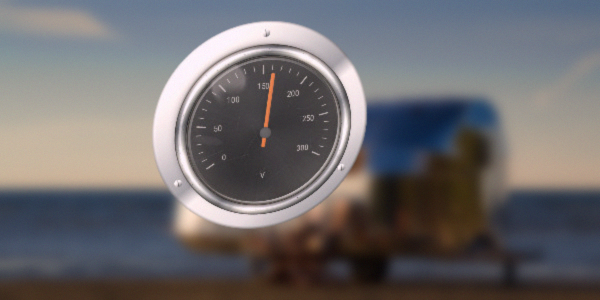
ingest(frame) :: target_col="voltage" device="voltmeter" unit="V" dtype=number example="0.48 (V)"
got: 160 (V)
